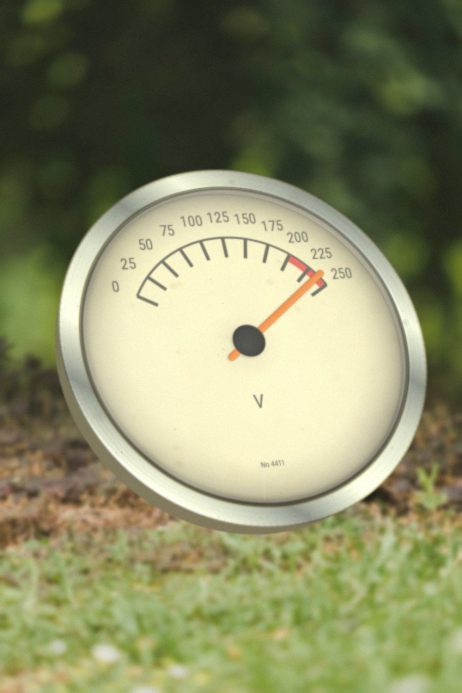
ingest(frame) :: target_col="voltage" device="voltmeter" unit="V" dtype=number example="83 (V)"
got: 237.5 (V)
